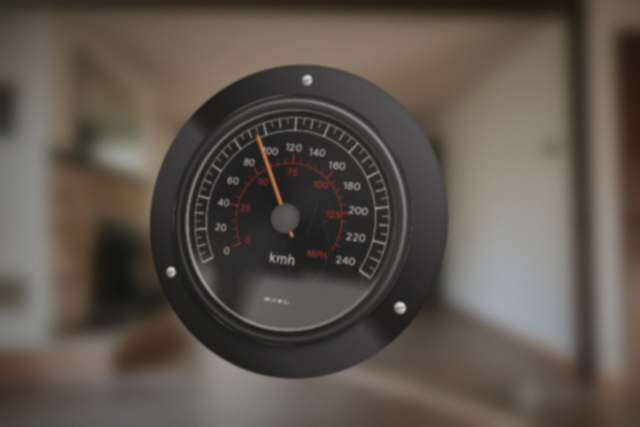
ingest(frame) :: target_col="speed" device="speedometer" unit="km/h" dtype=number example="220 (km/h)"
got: 95 (km/h)
